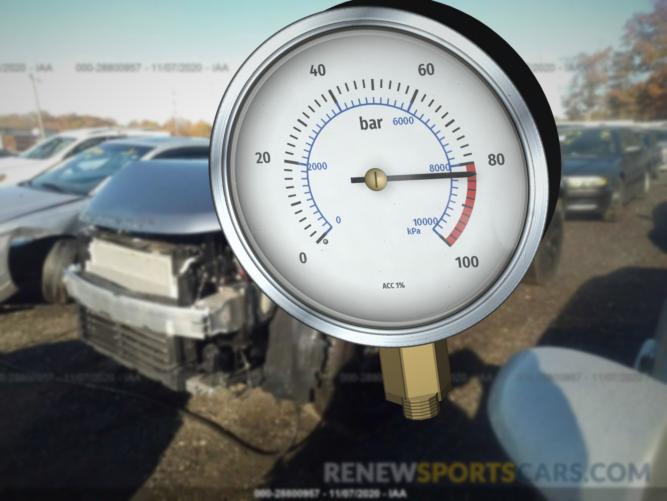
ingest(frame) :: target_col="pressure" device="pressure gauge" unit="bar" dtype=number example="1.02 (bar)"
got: 82 (bar)
